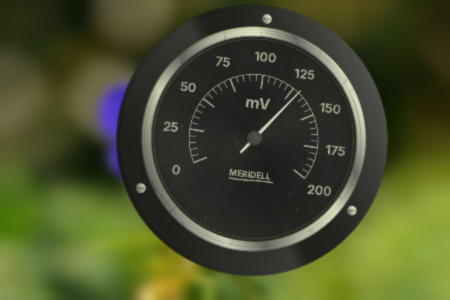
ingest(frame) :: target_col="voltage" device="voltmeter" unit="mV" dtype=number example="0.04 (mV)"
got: 130 (mV)
